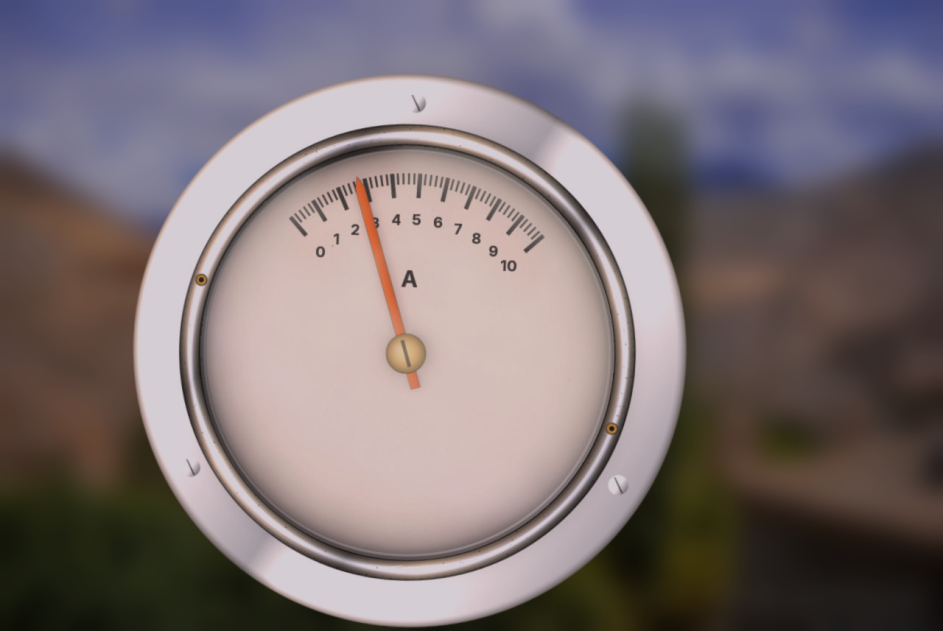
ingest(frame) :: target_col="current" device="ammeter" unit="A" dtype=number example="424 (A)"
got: 2.8 (A)
